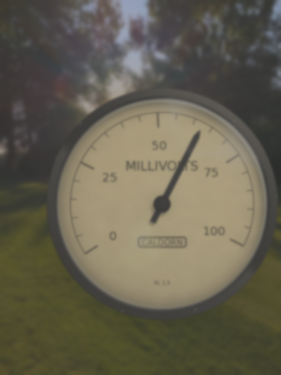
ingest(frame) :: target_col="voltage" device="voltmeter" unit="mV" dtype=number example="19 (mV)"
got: 62.5 (mV)
